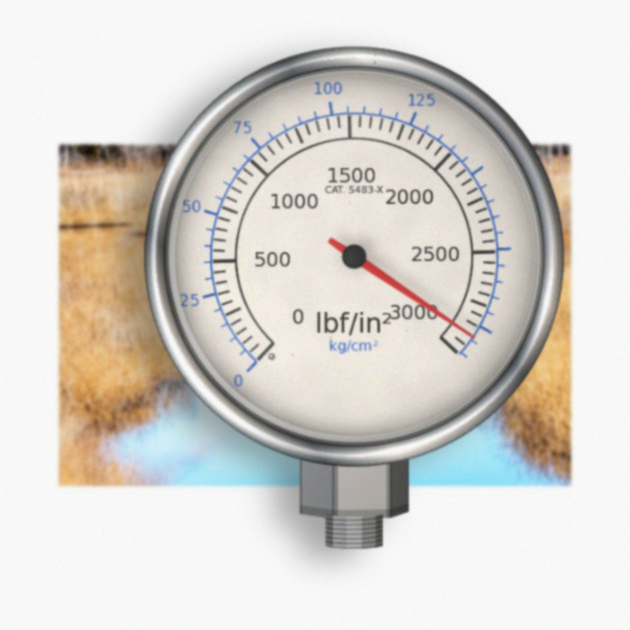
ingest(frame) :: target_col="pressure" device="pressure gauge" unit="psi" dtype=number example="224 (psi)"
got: 2900 (psi)
